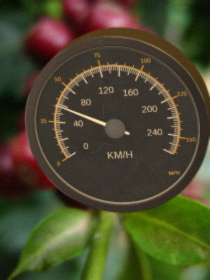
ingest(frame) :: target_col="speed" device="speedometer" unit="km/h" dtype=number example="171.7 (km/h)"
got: 60 (km/h)
